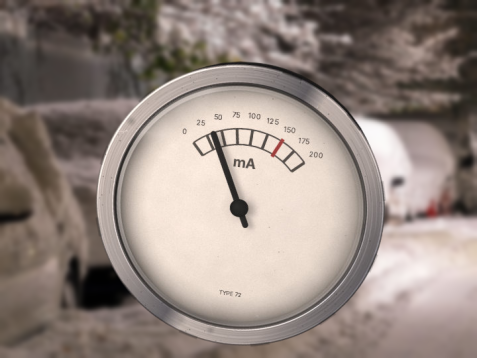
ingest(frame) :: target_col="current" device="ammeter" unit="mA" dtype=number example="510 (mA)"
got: 37.5 (mA)
